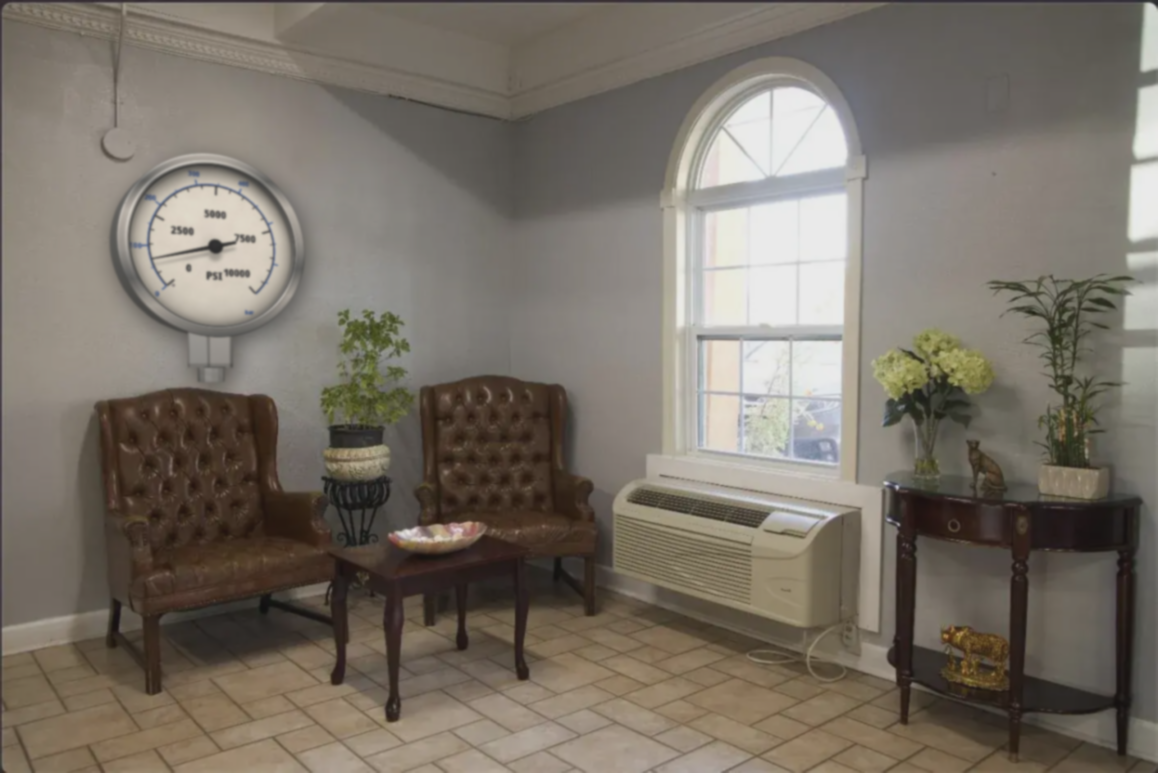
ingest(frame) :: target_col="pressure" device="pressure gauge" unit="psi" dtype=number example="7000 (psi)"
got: 1000 (psi)
